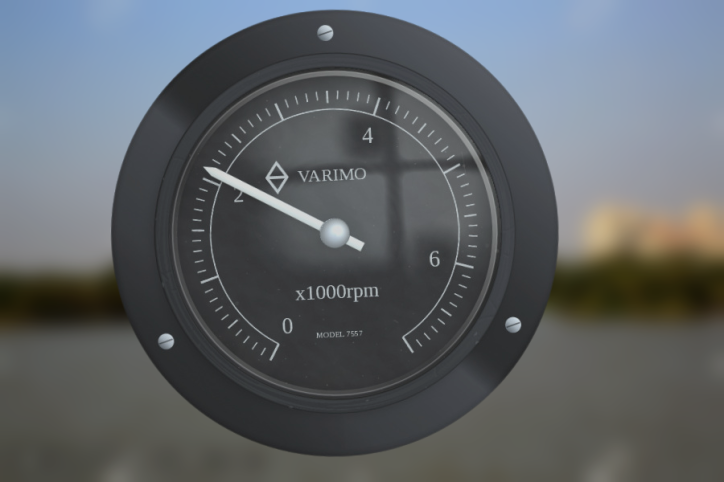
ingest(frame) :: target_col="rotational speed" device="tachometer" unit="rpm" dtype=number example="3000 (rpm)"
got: 2100 (rpm)
